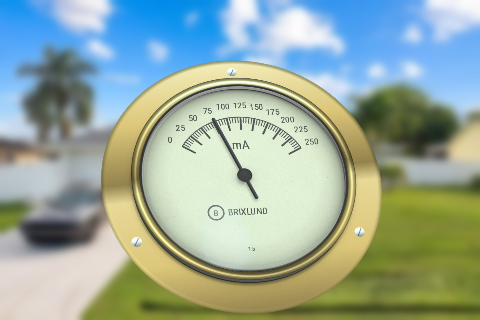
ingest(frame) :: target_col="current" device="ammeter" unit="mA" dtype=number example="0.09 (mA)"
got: 75 (mA)
